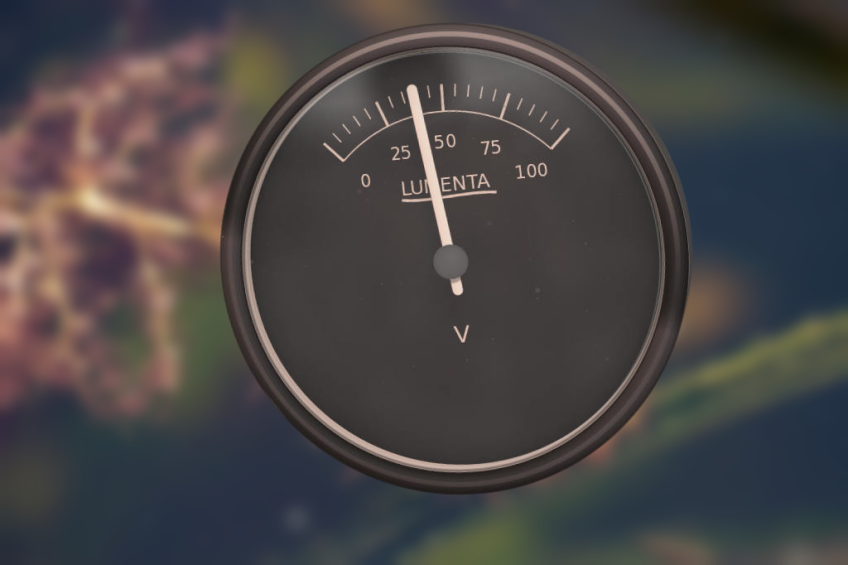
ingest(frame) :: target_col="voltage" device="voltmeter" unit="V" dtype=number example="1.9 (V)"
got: 40 (V)
